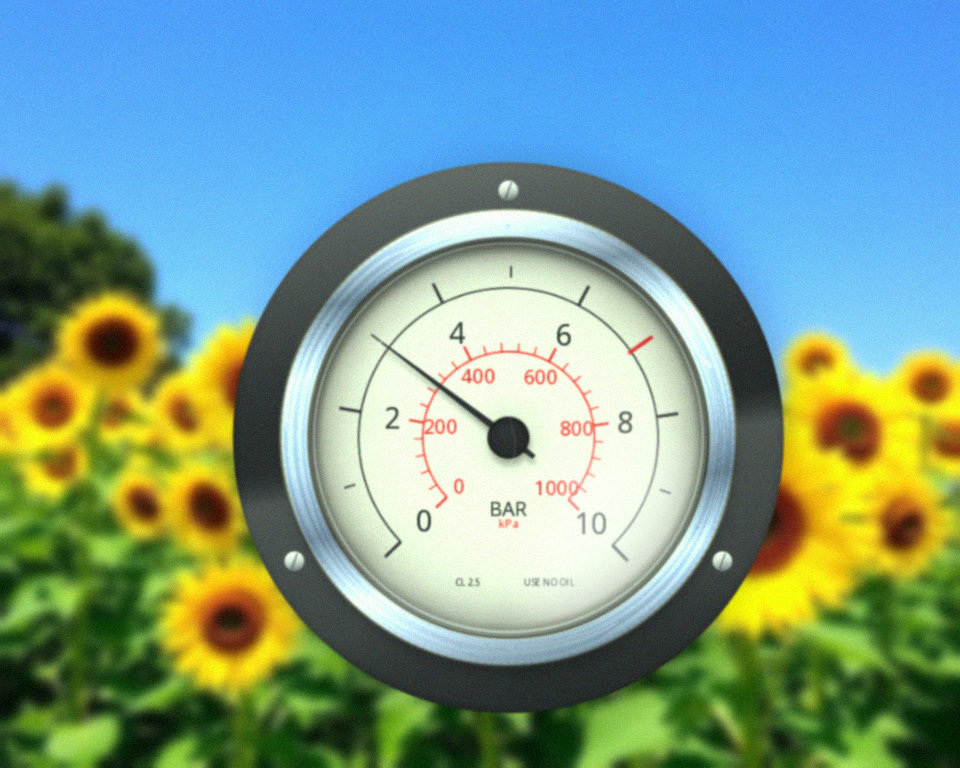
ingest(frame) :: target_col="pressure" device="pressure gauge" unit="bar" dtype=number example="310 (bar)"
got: 3 (bar)
